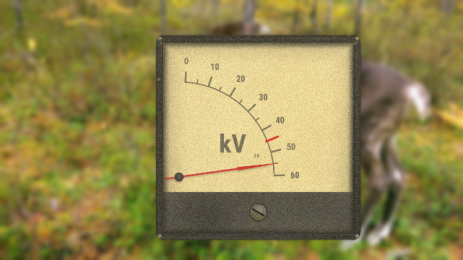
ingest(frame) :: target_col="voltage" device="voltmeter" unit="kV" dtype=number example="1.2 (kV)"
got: 55 (kV)
